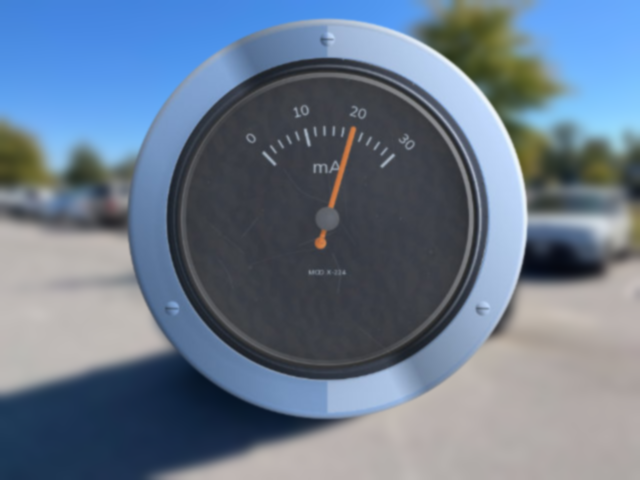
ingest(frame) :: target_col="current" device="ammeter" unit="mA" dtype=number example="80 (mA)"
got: 20 (mA)
